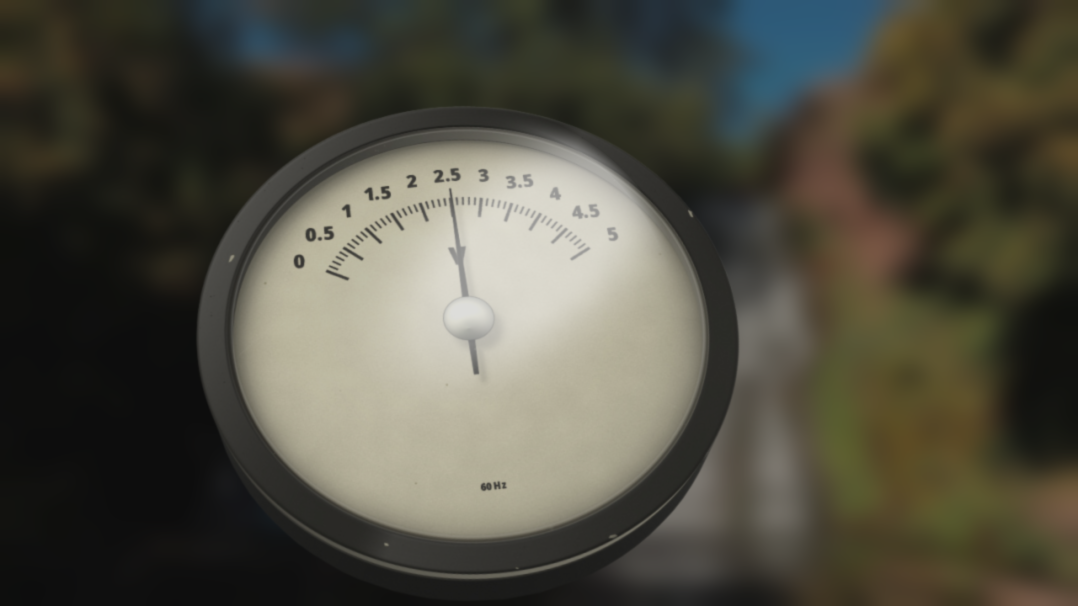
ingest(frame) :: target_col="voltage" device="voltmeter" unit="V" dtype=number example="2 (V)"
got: 2.5 (V)
